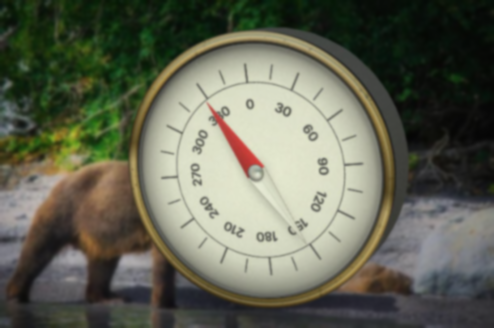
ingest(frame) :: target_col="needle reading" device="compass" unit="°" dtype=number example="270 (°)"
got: 330 (°)
